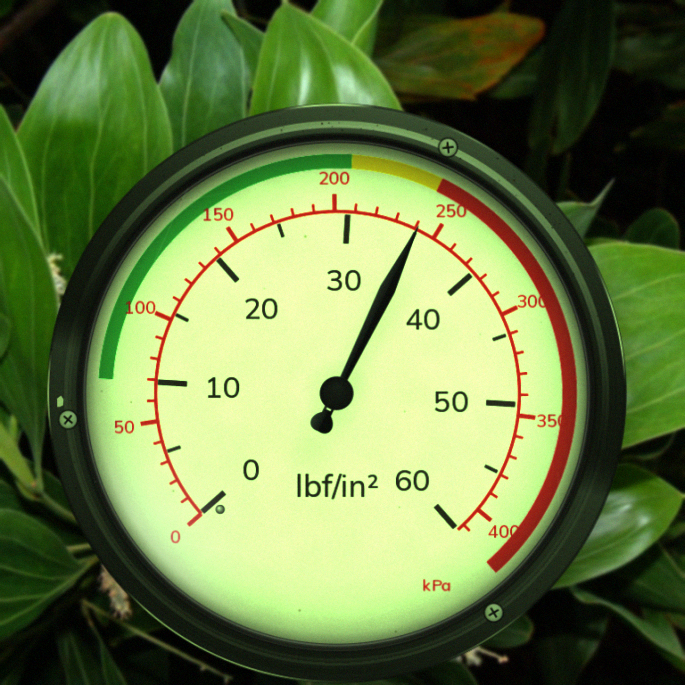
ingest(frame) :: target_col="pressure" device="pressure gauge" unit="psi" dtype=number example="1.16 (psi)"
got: 35 (psi)
